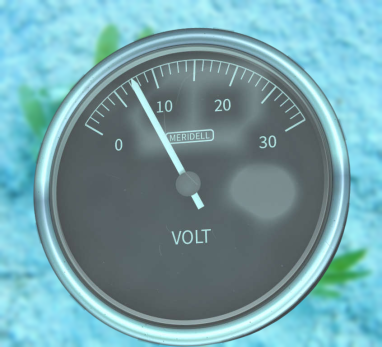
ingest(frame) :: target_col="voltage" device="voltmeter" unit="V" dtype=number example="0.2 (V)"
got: 7.5 (V)
